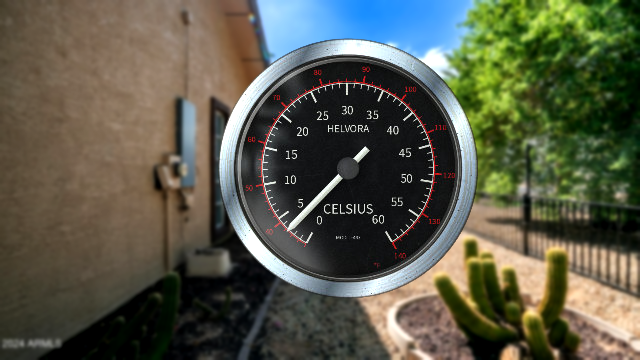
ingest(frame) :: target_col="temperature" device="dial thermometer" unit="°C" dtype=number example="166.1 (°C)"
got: 3 (°C)
